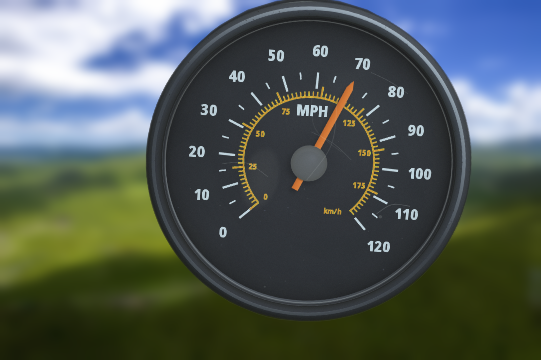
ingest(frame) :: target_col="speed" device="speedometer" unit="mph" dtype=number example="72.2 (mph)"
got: 70 (mph)
